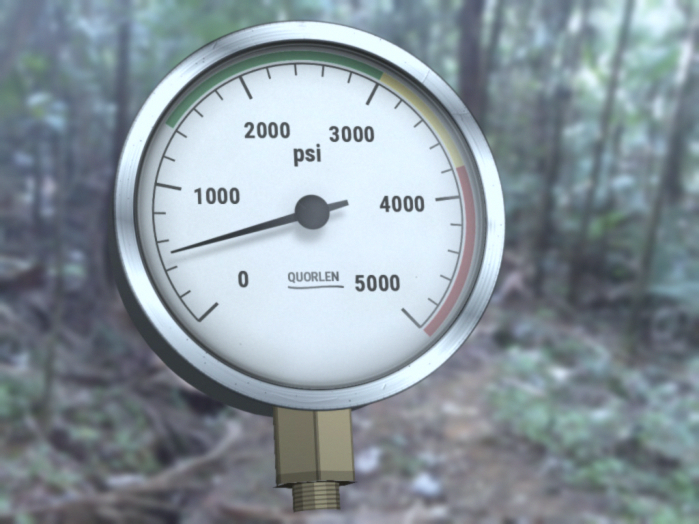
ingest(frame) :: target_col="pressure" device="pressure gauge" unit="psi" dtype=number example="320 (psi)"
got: 500 (psi)
